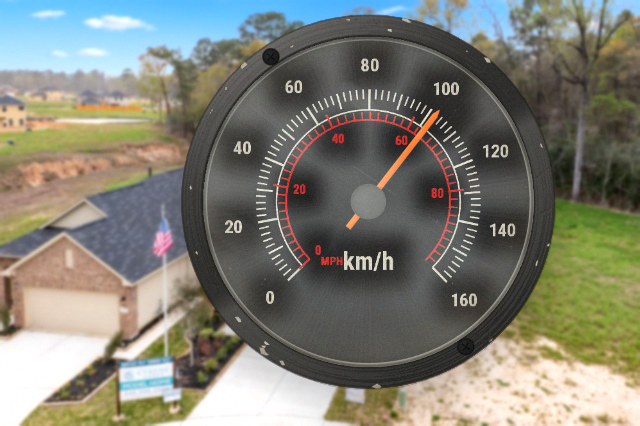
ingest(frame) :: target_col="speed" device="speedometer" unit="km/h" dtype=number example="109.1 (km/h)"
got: 102 (km/h)
